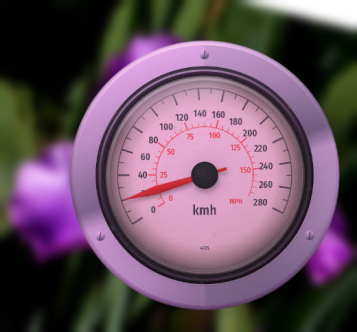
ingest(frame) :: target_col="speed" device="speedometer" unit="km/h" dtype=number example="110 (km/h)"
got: 20 (km/h)
